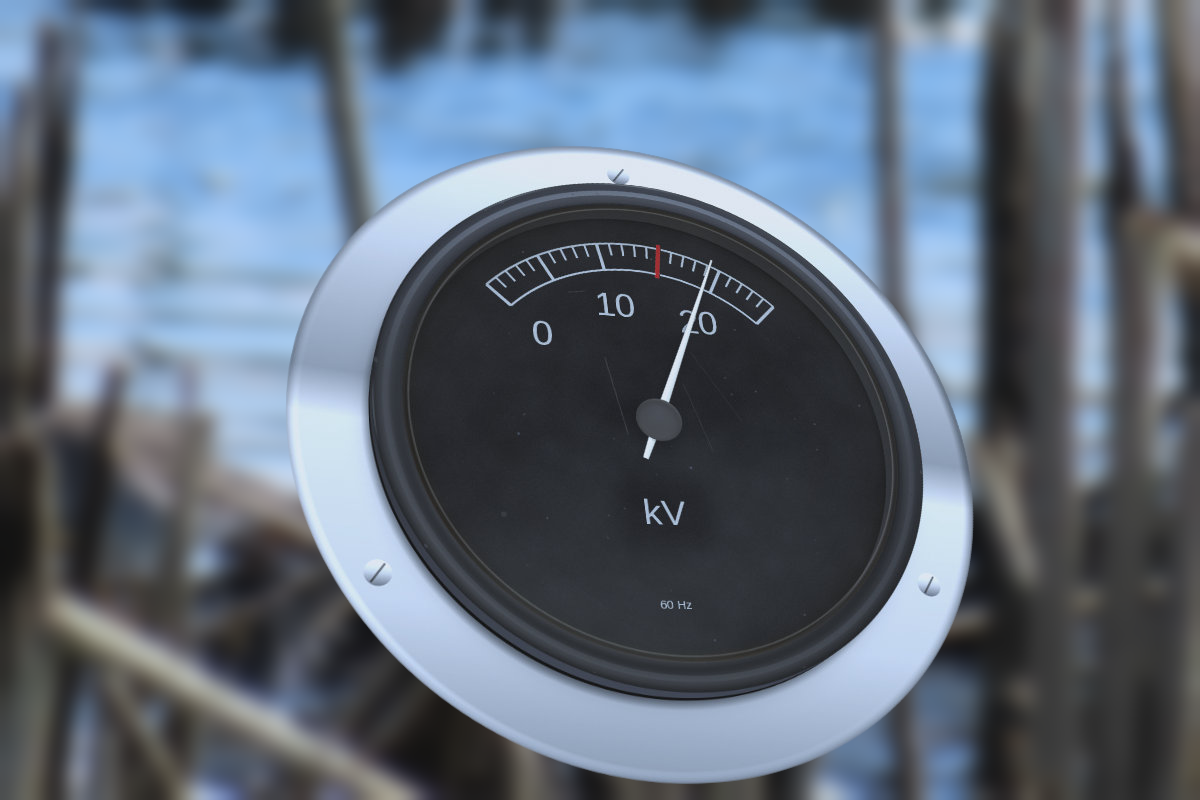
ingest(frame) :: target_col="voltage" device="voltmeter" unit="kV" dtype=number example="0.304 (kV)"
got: 19 (kV)
